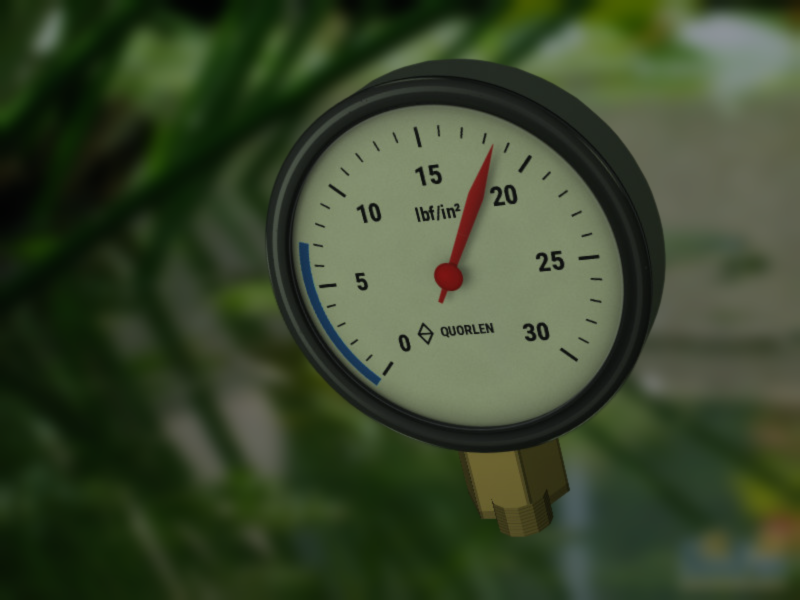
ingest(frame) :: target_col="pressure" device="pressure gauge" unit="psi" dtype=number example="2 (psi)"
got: 18.5 (psi)
